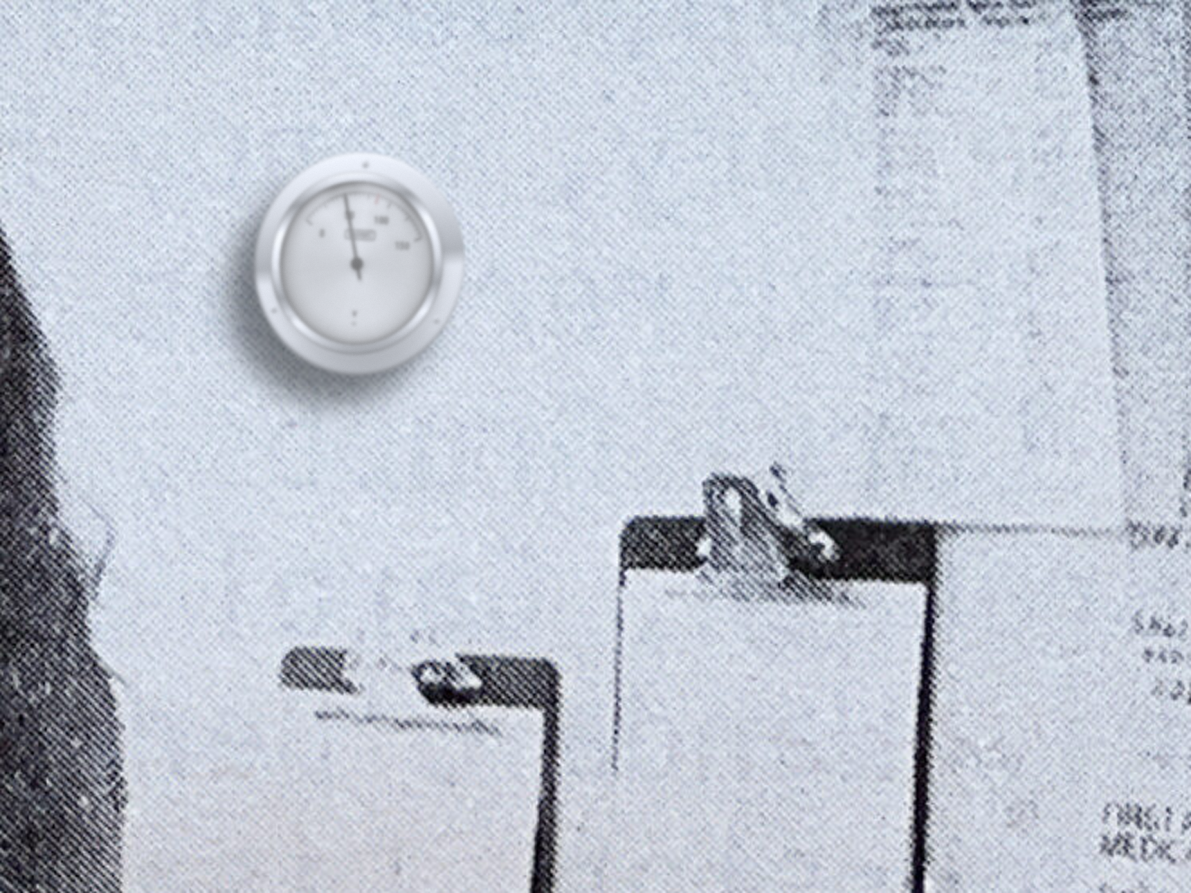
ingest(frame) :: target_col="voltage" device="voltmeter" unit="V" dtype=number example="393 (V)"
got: 50 (V)
